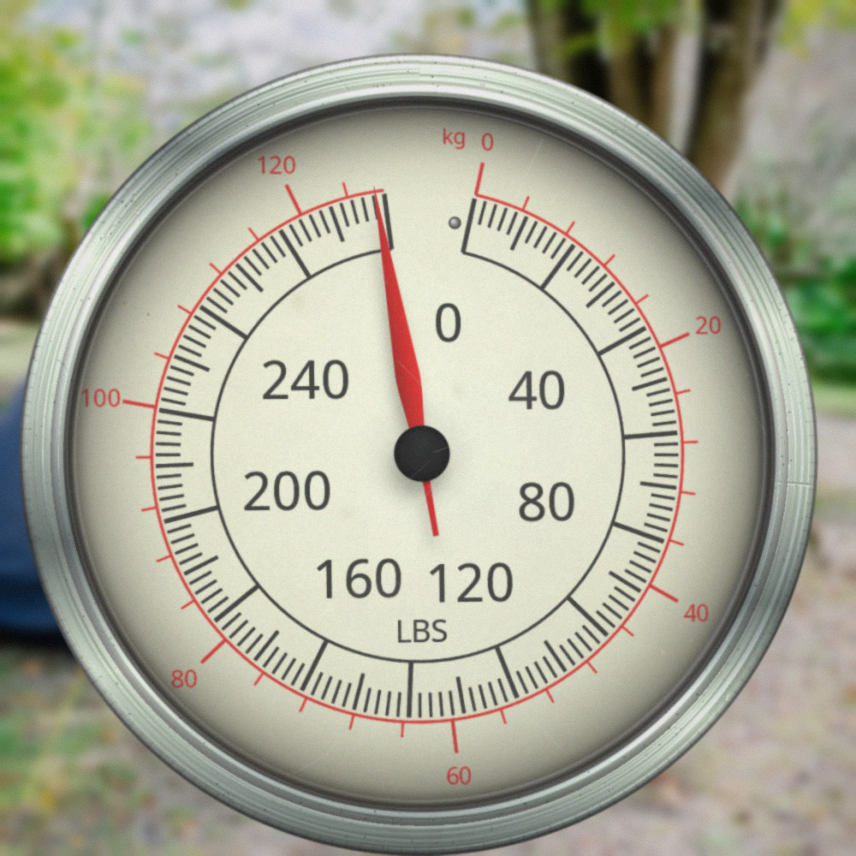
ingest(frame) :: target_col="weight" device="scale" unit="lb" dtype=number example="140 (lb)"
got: 278 (lb)
